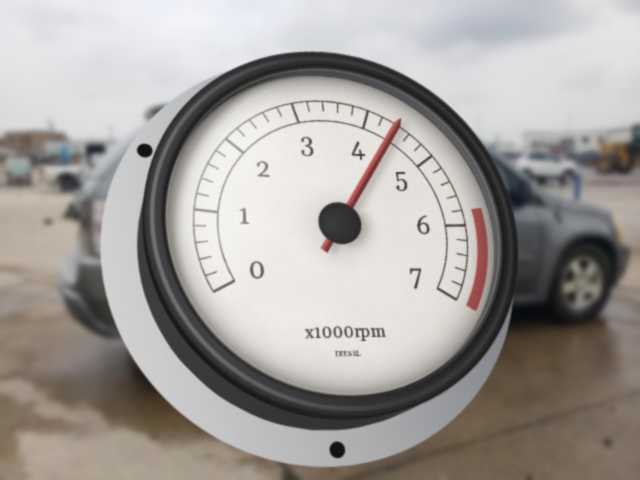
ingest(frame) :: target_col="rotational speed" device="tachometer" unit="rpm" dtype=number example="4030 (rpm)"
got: 4400 (rpm)
